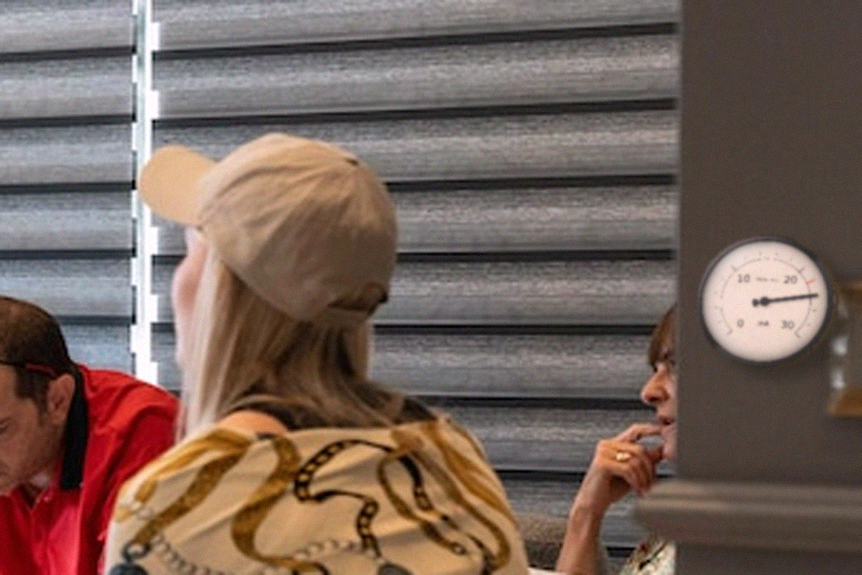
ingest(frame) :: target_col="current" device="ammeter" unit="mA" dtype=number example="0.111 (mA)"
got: 24 (mA)
